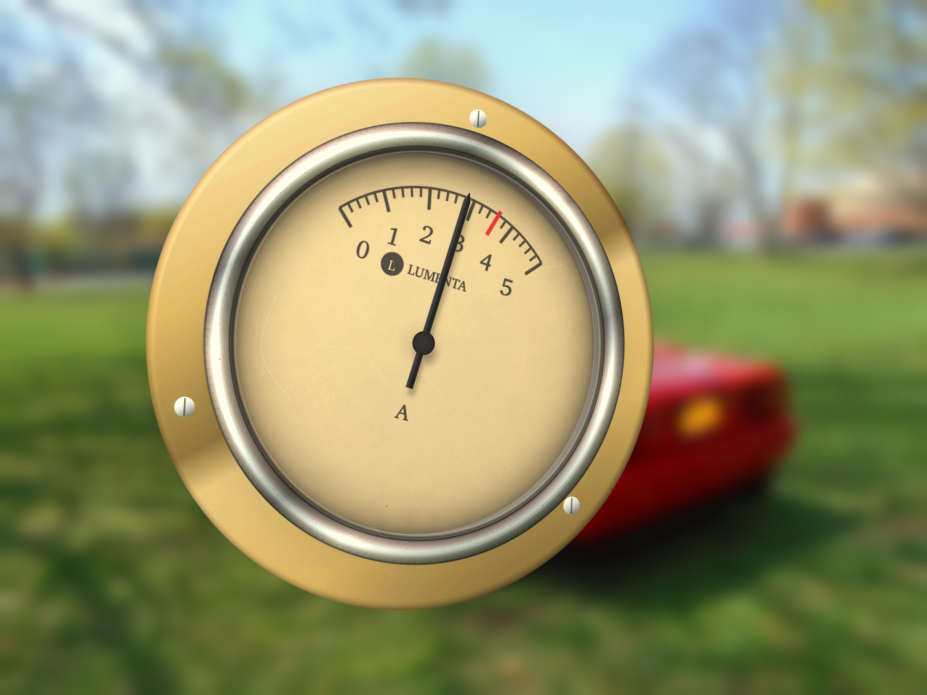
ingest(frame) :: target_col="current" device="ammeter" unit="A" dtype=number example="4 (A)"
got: 2.8 (A)
